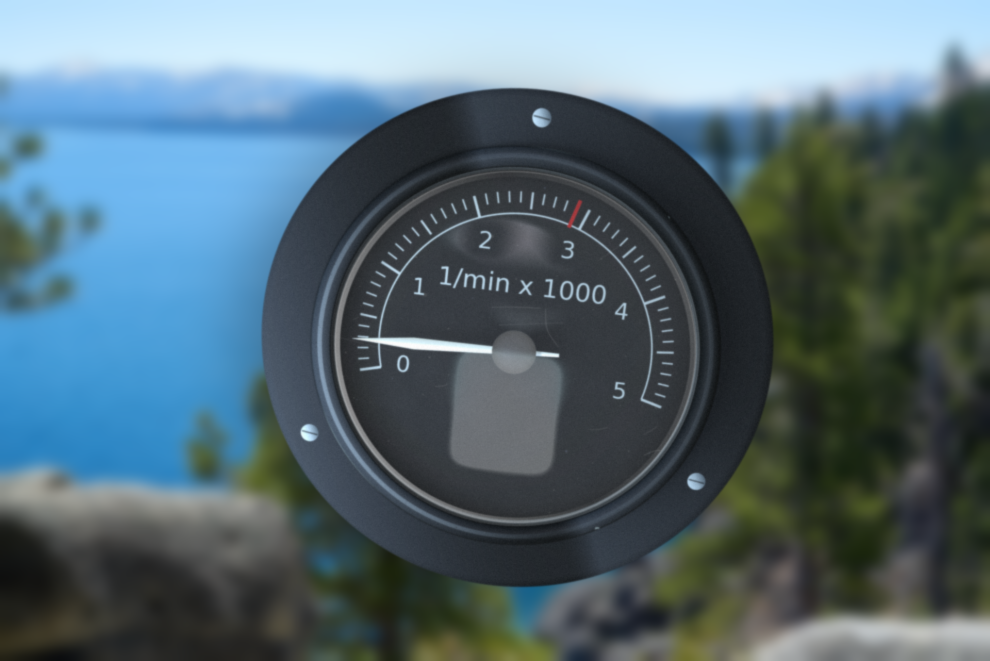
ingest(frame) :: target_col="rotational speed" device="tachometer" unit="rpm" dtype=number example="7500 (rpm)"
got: 300 (rpm)
